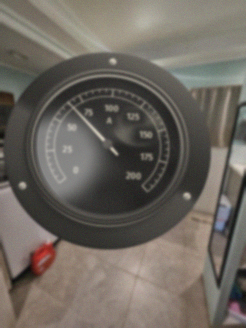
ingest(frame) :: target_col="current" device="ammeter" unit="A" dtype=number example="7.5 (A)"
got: 65 (A)
